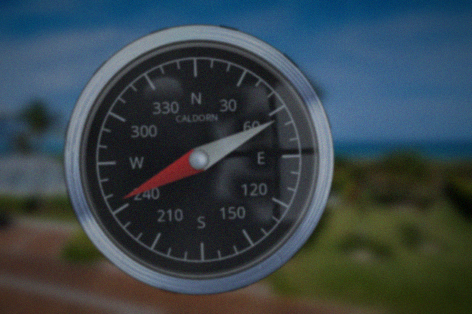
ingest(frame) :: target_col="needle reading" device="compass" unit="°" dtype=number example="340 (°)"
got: 245 (°)
